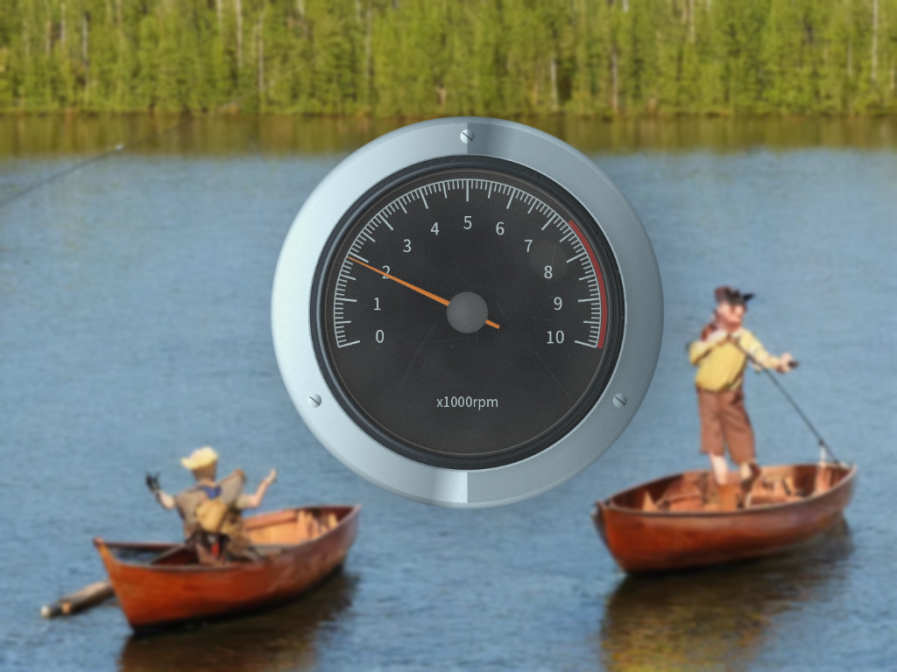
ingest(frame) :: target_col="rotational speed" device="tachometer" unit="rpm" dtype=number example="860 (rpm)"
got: 1900 (rpm)
